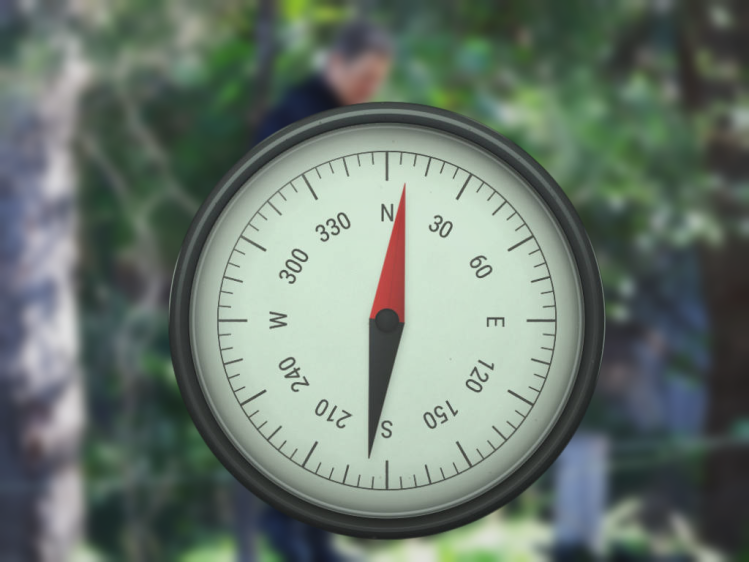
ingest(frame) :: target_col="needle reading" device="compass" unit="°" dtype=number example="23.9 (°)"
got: 7.5 (°)
